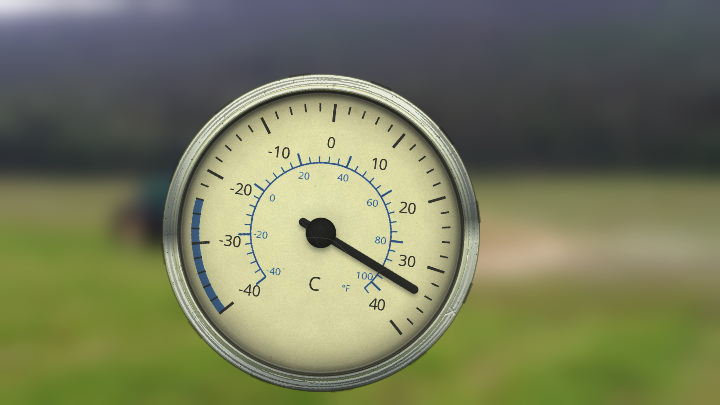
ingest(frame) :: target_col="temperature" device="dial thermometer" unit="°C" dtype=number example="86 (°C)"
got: 34 (°C)
